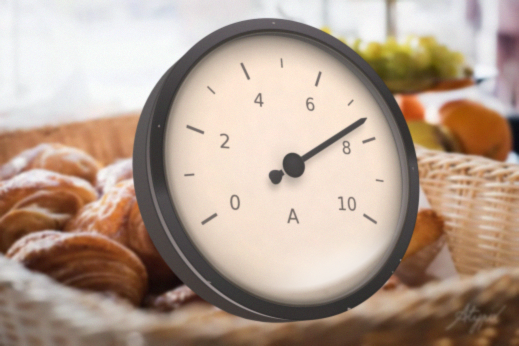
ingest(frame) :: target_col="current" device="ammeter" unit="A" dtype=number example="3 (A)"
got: 7.5 (A)
